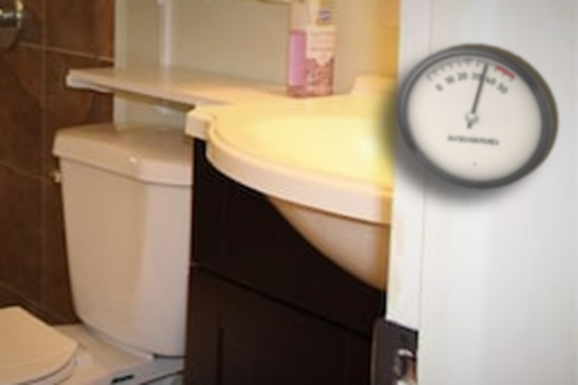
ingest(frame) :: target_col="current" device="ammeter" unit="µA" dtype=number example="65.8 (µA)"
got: 35 (µA)
